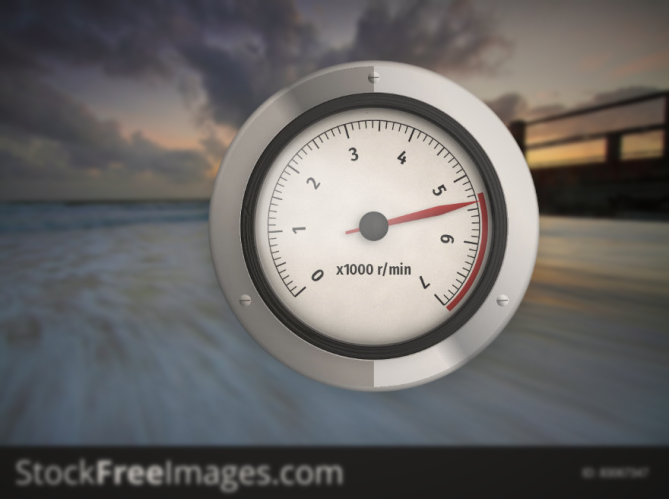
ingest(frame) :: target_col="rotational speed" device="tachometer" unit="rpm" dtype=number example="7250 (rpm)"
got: 5400 (rpm)
